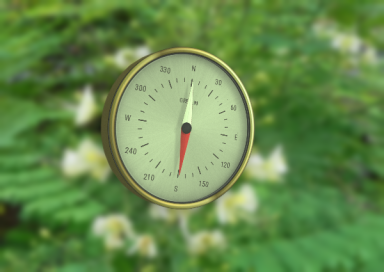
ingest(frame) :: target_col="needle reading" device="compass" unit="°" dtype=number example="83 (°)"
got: 180 (°)
